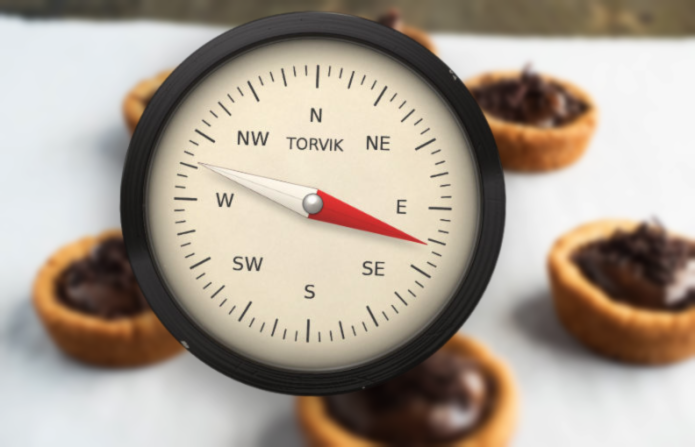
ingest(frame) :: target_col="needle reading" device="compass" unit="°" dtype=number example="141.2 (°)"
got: 107.5 (°)
